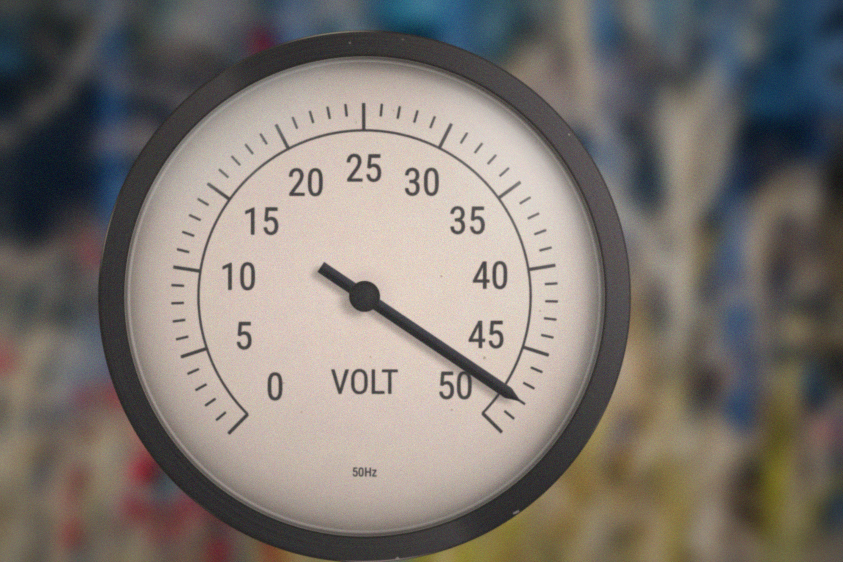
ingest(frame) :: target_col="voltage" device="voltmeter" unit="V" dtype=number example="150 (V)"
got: 48 (V)
